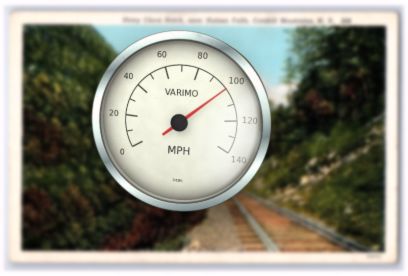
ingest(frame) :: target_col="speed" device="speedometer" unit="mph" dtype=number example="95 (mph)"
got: 100 (mph)
